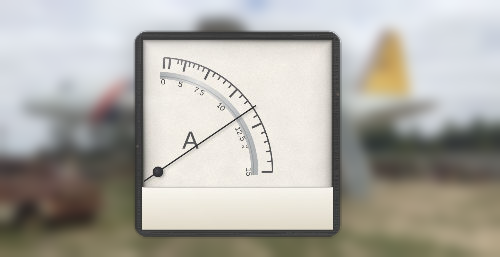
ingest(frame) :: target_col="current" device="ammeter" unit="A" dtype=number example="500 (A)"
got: 11.5 (A)
